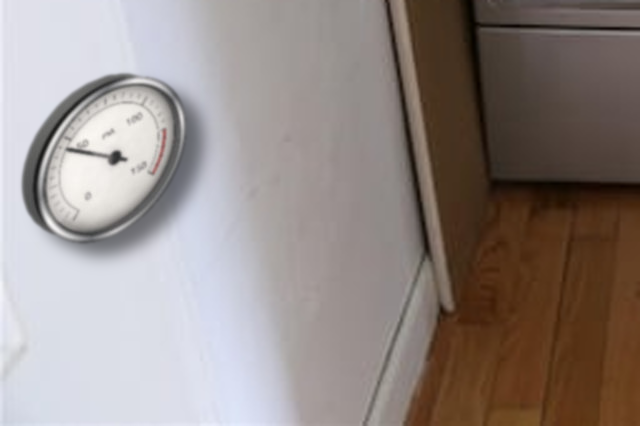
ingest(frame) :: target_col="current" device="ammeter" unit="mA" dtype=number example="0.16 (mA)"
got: 45 (mA)
